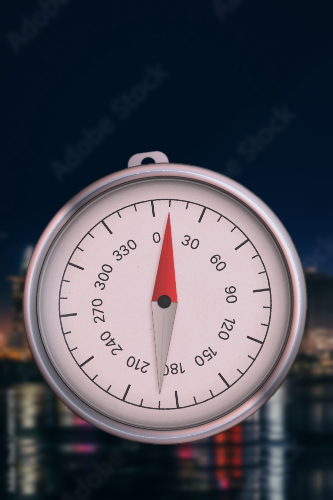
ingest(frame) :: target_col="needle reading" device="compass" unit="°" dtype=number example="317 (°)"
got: 10 (°)
